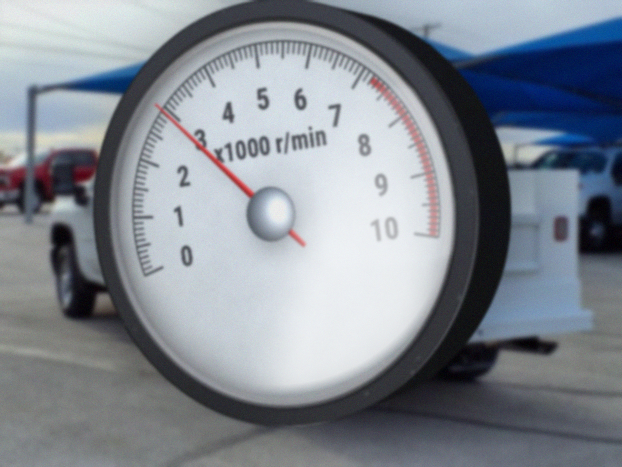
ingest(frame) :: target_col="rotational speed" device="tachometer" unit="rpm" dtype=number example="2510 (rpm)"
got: 3000 (rpm)
